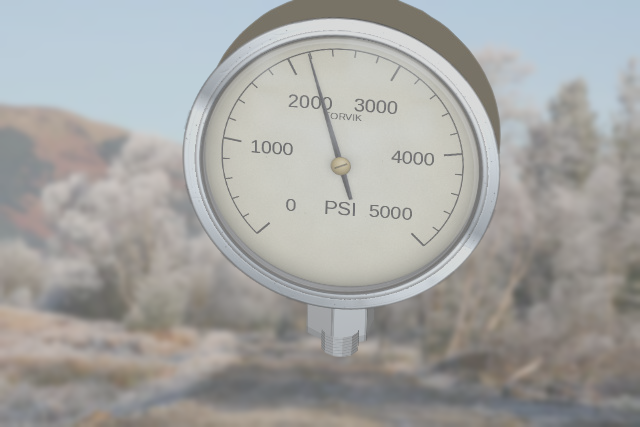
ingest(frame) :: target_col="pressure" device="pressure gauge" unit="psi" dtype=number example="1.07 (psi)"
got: 2200 (psi)
